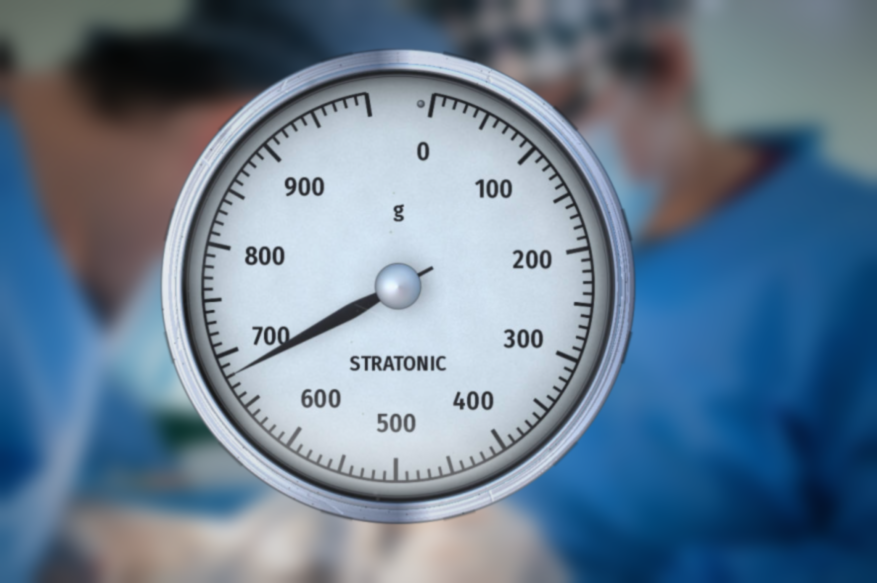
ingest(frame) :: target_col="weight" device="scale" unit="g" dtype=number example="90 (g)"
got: 680 (g)
